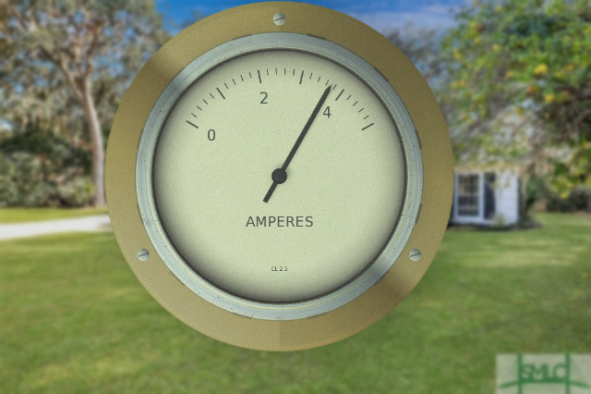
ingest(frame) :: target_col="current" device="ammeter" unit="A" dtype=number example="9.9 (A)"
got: 3.7 (A)
